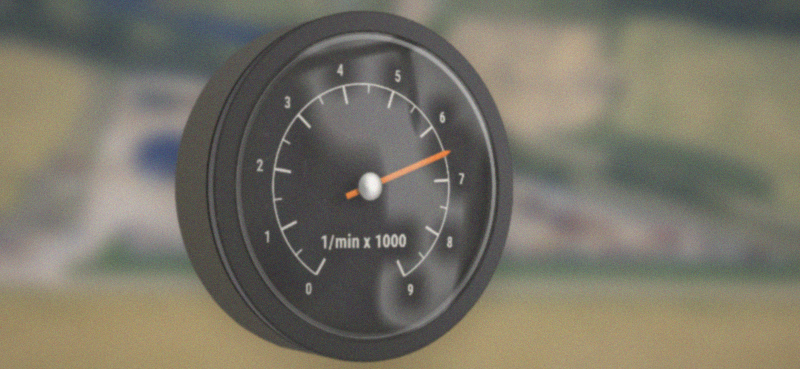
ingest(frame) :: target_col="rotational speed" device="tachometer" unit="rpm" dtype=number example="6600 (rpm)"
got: 6500 (rpm)
